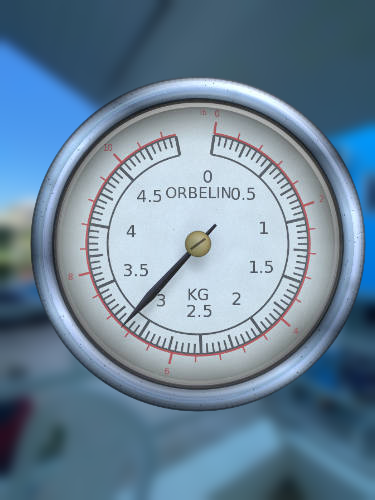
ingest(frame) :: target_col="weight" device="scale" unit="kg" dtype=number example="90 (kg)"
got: 3.15 (kg)
